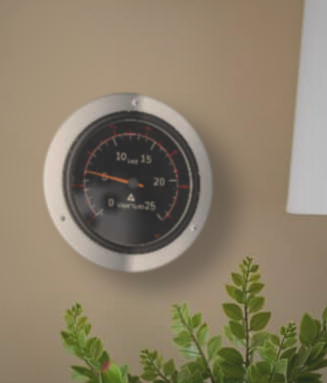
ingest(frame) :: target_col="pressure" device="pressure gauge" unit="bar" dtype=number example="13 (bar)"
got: 5 (bar)
